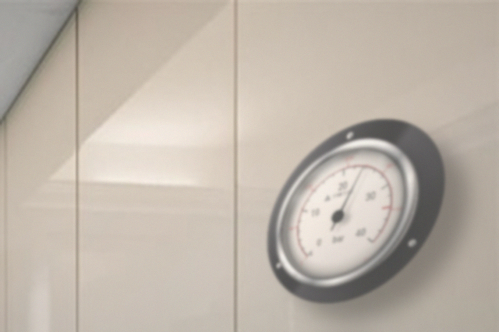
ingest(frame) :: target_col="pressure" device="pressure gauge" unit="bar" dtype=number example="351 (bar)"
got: 24 (bar)
